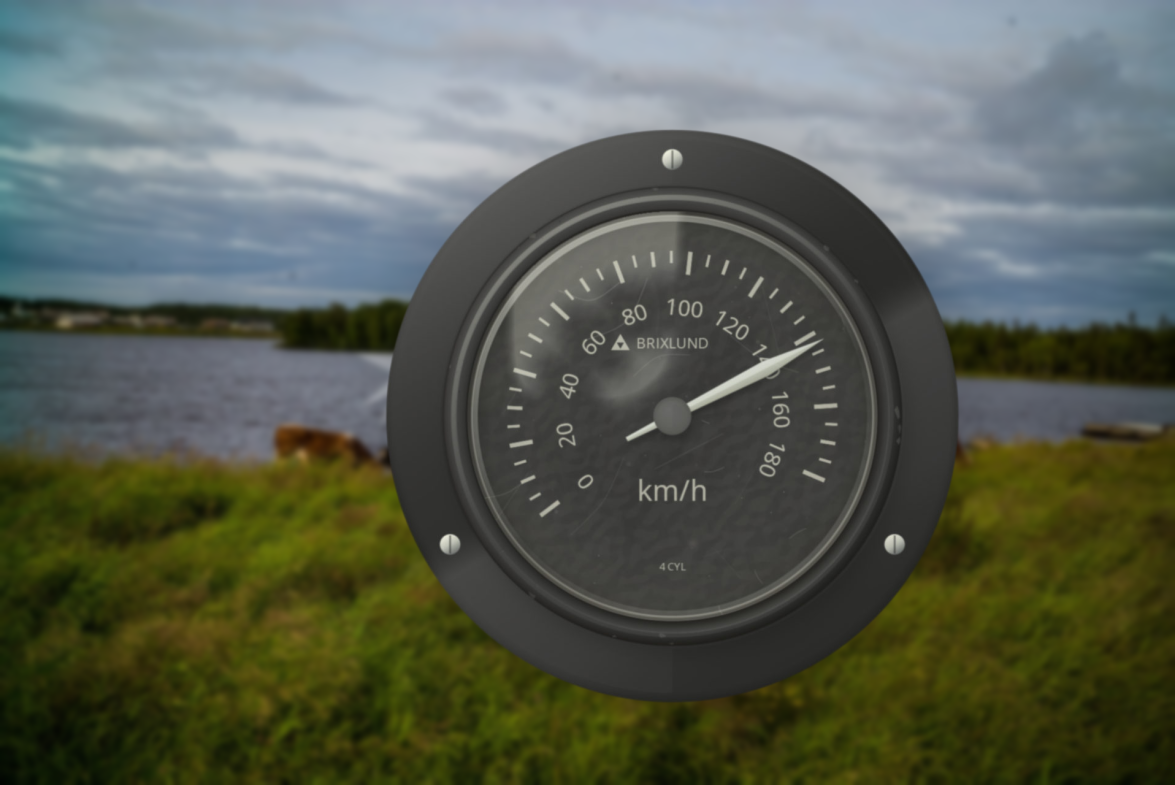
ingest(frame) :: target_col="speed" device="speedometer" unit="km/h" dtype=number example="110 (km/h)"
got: 142.5 (km/h)
